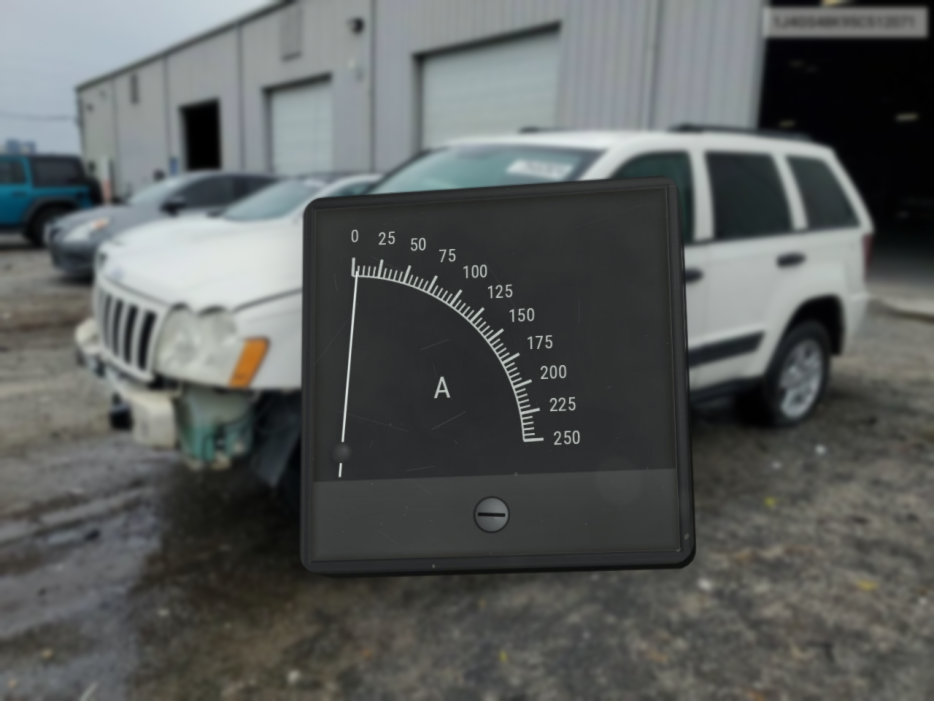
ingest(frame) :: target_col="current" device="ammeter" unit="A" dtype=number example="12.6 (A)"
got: 5 (A)
